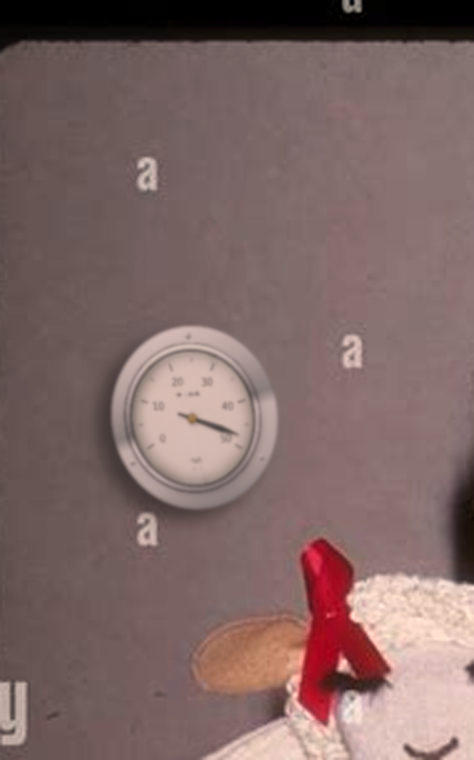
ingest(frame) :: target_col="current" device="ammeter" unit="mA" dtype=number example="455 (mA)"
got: 47.5 (mA)
